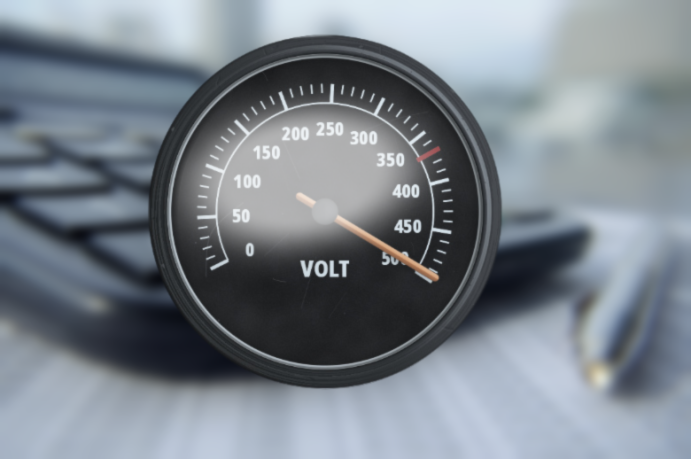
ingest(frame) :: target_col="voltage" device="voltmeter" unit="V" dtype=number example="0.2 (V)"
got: 495 (V)
